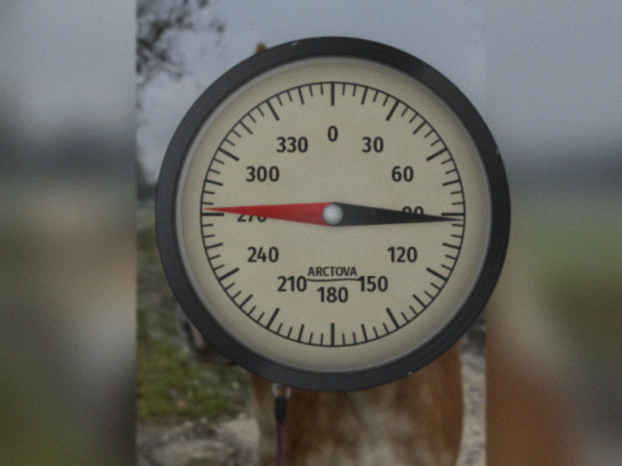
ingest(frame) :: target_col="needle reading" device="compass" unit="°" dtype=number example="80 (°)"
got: 272.5 (°)
